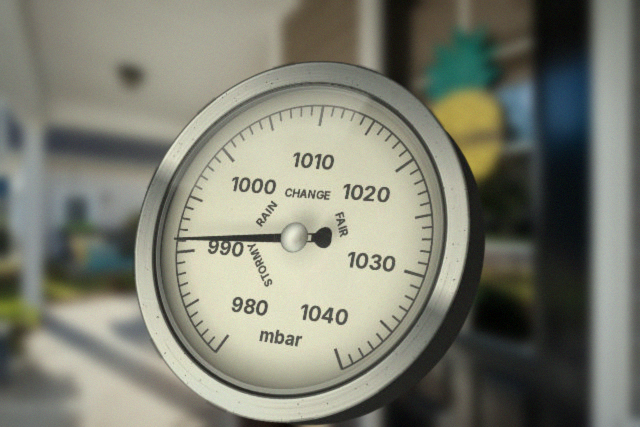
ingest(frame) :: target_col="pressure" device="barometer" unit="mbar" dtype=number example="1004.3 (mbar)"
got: 991 (mbar)
